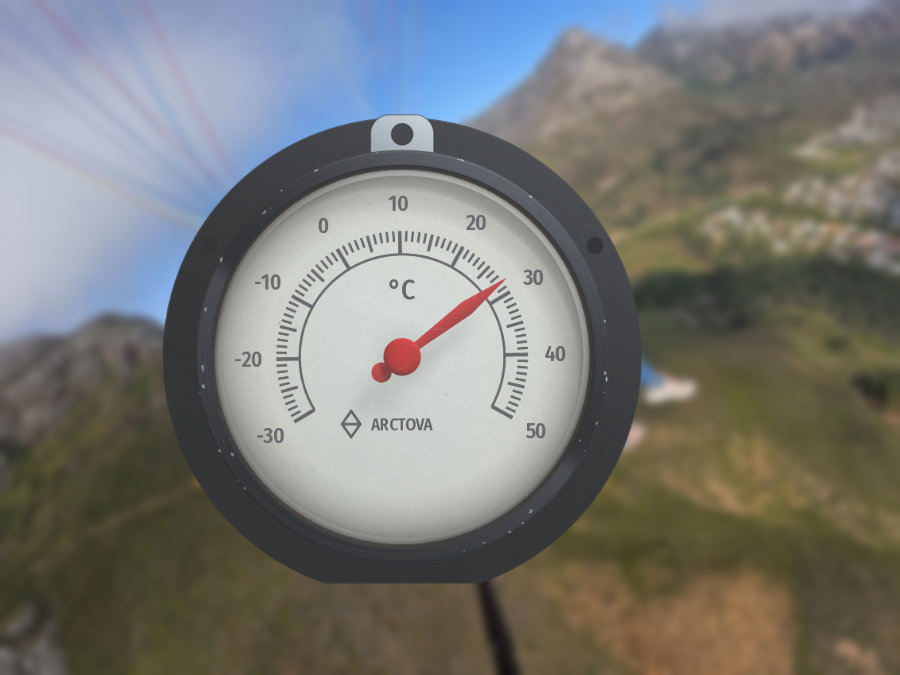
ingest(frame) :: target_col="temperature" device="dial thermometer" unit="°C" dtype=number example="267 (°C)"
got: 28 (°C)
